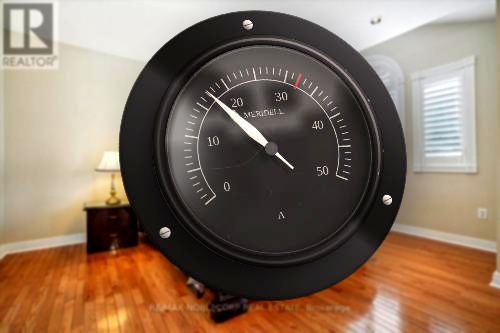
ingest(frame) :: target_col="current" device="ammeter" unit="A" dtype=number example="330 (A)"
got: 17 (A)
